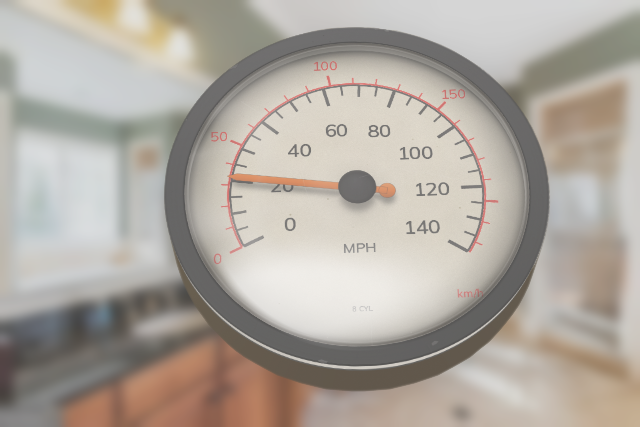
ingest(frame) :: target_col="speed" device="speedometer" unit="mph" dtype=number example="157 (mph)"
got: 20 (mph)
